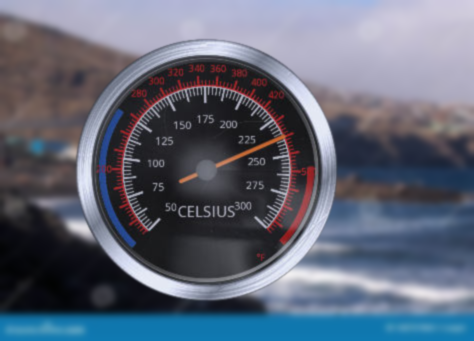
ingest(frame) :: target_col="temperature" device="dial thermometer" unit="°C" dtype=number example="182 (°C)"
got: 237.5 (°C)
